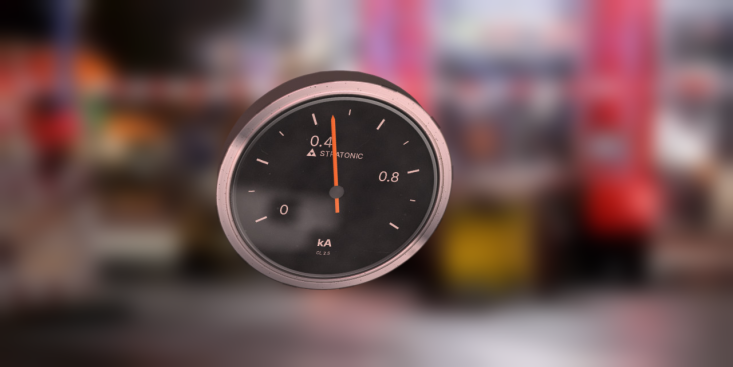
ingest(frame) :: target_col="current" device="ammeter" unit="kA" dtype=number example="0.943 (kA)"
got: 0.45 (kA)
